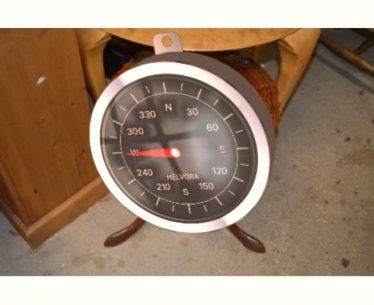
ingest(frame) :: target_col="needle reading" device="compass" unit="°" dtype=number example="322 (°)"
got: 270 (°)
